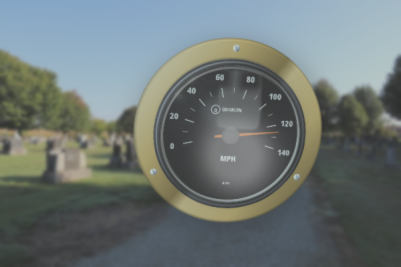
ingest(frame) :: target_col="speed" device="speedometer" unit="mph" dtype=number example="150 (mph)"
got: 125 (mph)
